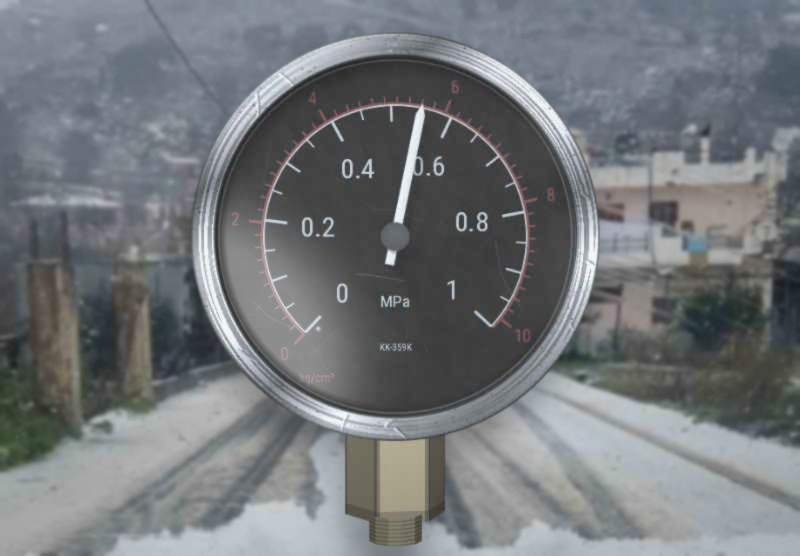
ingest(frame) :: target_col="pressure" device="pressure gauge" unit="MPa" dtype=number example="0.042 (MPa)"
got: 0.55 (MPa)
